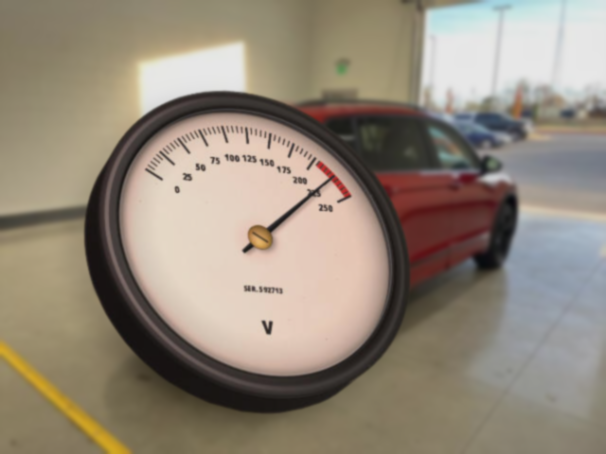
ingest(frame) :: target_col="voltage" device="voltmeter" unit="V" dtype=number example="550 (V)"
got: 225 (V)
